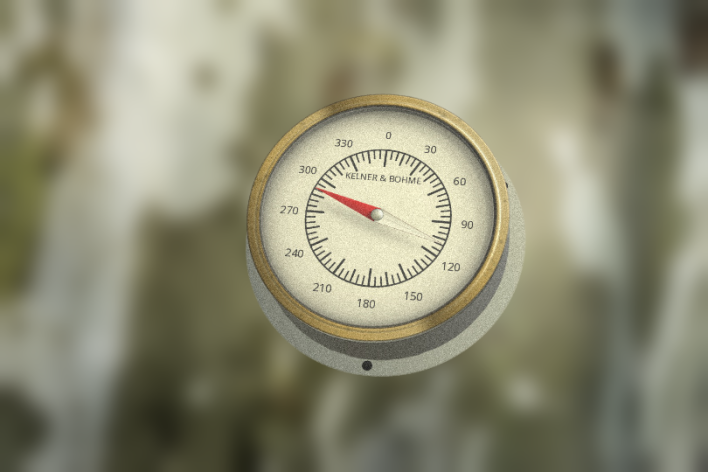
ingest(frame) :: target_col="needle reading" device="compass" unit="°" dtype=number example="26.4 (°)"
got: 290 (°)
